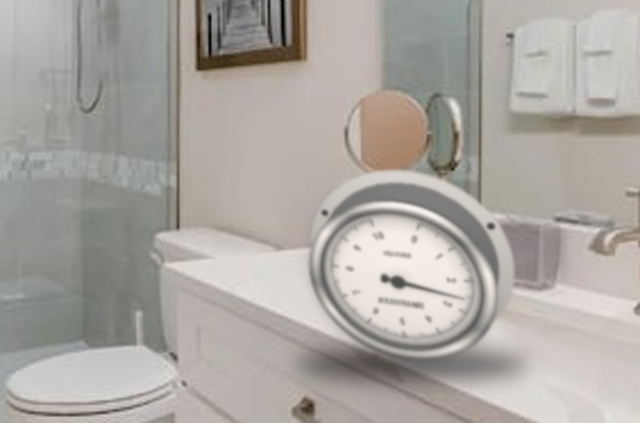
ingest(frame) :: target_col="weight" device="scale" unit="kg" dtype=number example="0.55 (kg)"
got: 2.5 (kg)
